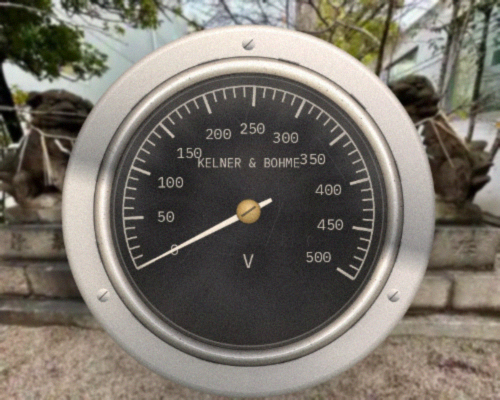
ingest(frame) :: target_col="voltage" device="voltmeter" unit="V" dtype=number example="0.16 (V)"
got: 0 (V)
